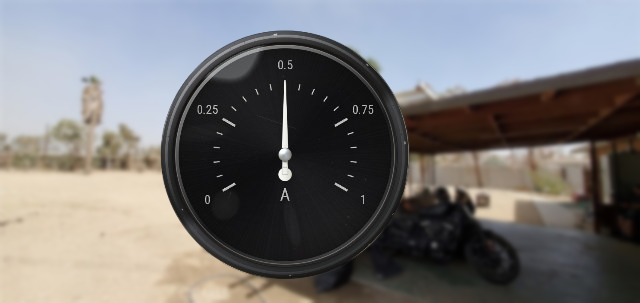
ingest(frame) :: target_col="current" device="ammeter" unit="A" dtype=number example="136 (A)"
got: 0.5 (A)
